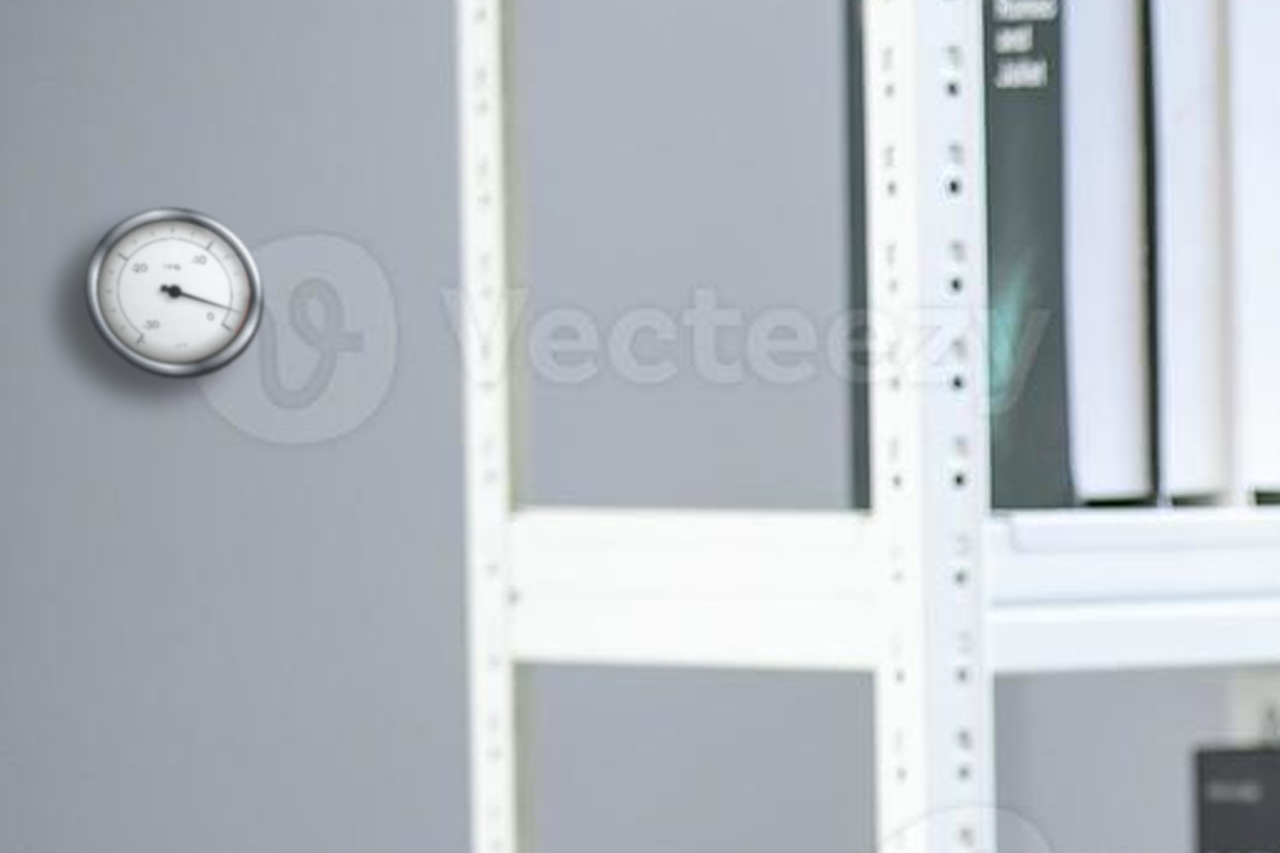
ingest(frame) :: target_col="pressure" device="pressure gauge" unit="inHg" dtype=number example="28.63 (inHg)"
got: -2 (inHg)
